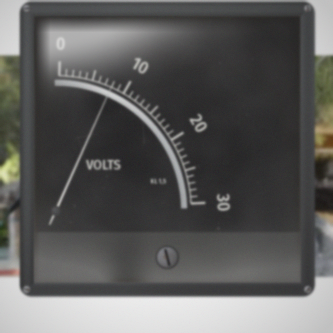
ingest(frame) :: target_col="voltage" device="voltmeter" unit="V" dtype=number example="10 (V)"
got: 8 (V)
